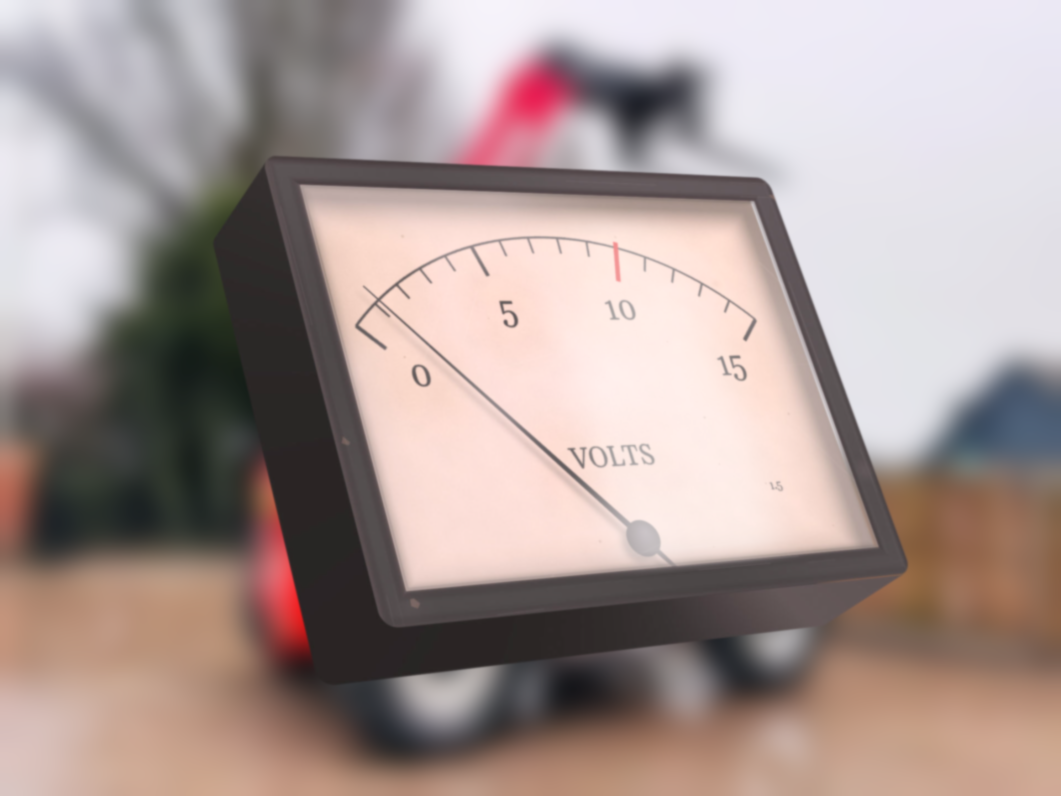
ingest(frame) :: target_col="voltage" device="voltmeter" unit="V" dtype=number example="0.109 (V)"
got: 1 (V)
